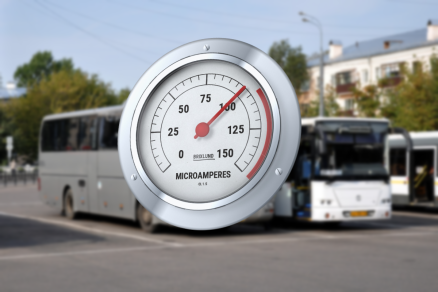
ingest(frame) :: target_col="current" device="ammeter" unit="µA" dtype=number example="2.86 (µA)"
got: 100 (µA)
